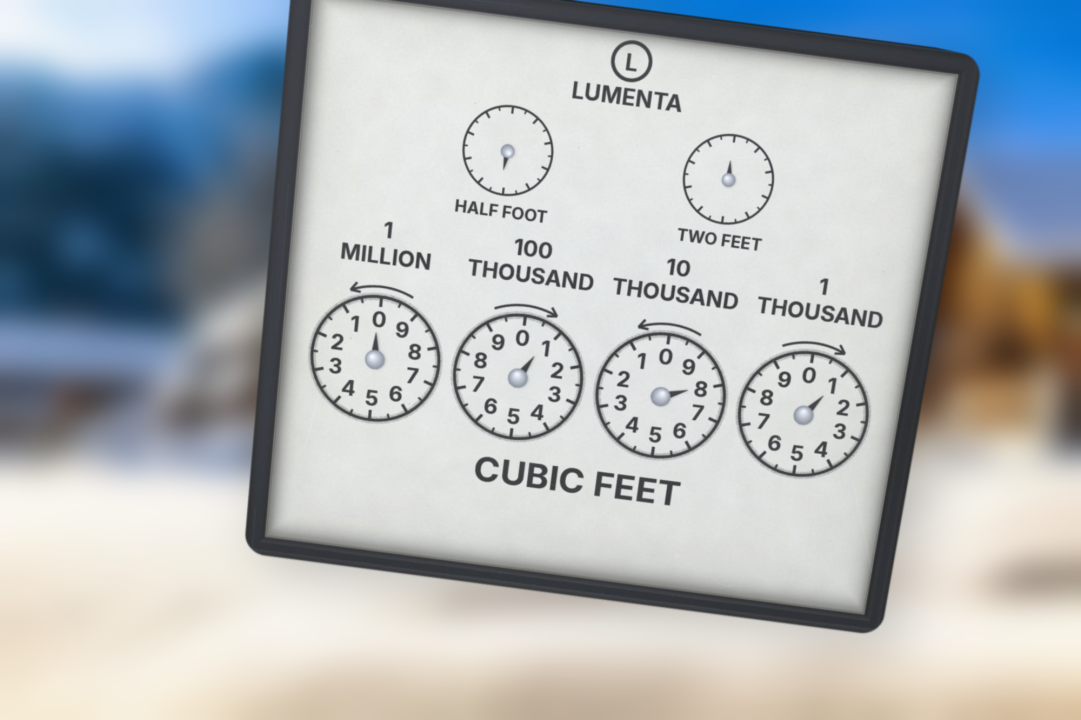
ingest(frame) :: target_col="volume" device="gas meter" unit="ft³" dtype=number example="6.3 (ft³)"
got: 8100 (ft³)
